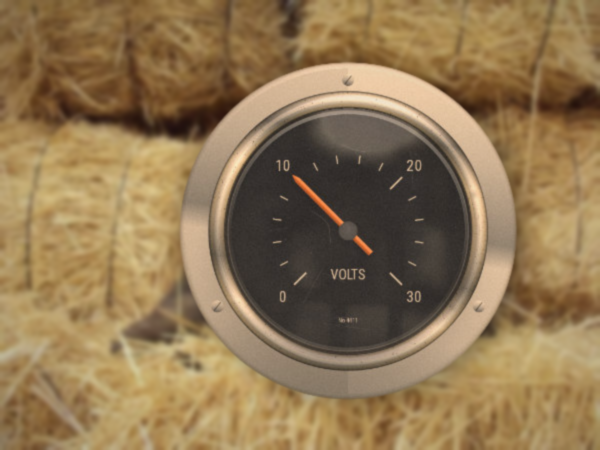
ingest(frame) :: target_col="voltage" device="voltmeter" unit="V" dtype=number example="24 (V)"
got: 10 (V)
